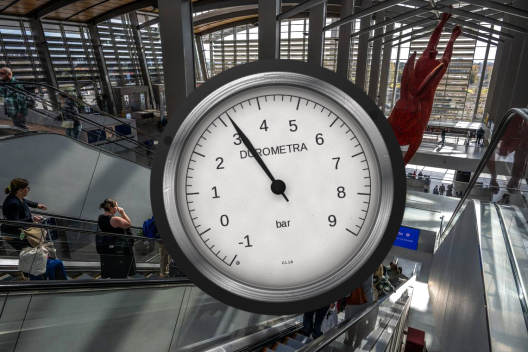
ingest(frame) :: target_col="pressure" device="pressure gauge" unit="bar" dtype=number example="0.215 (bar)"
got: 3.2 (bar)
